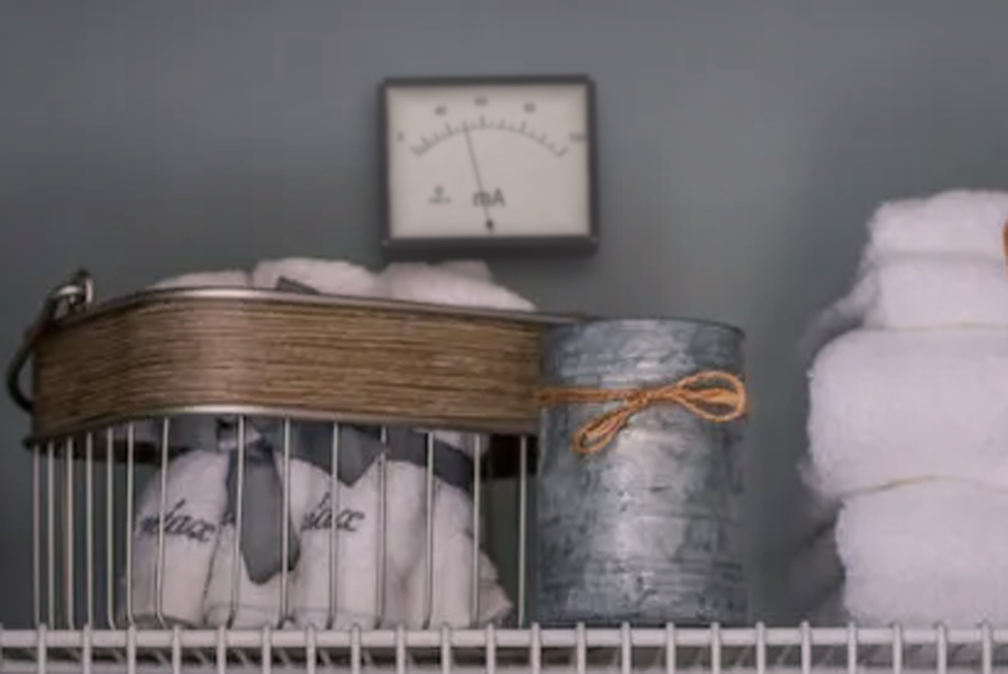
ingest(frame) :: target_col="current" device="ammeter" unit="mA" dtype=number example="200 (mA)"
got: 50 (mA)
